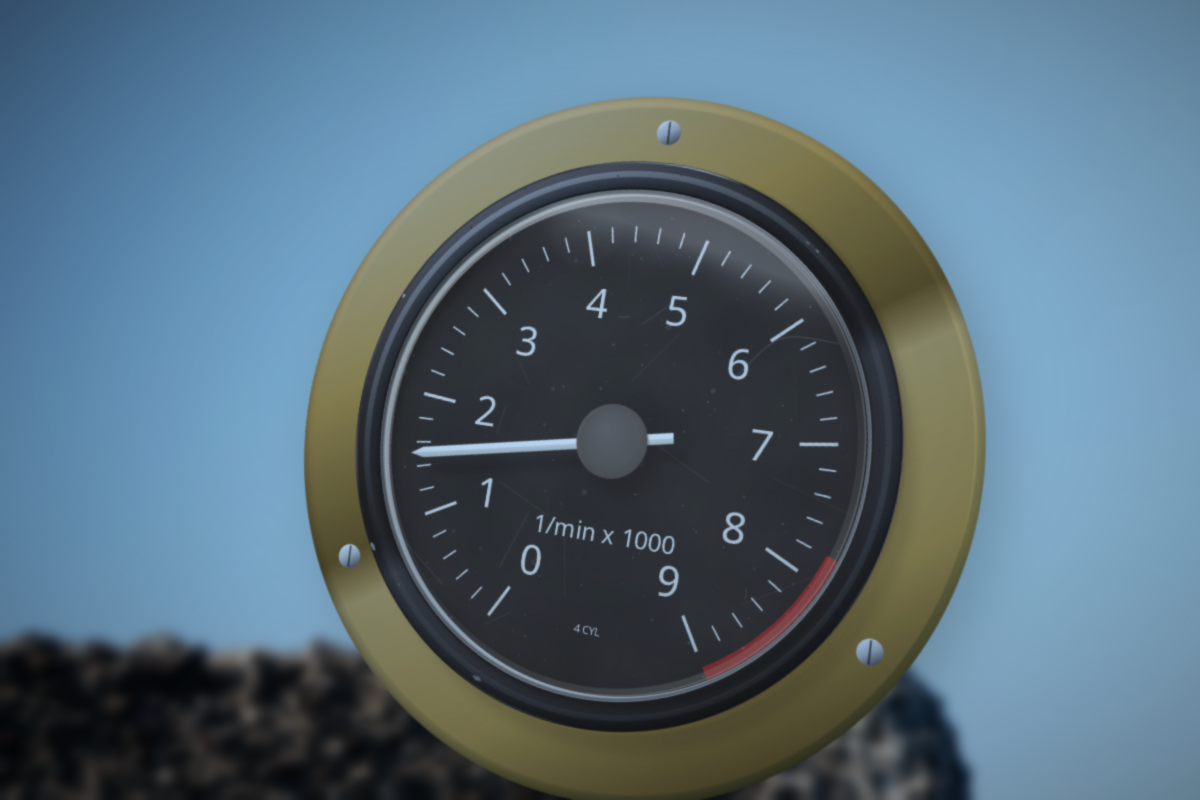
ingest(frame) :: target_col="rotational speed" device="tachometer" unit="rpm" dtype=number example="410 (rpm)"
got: 1500 (rpm)
